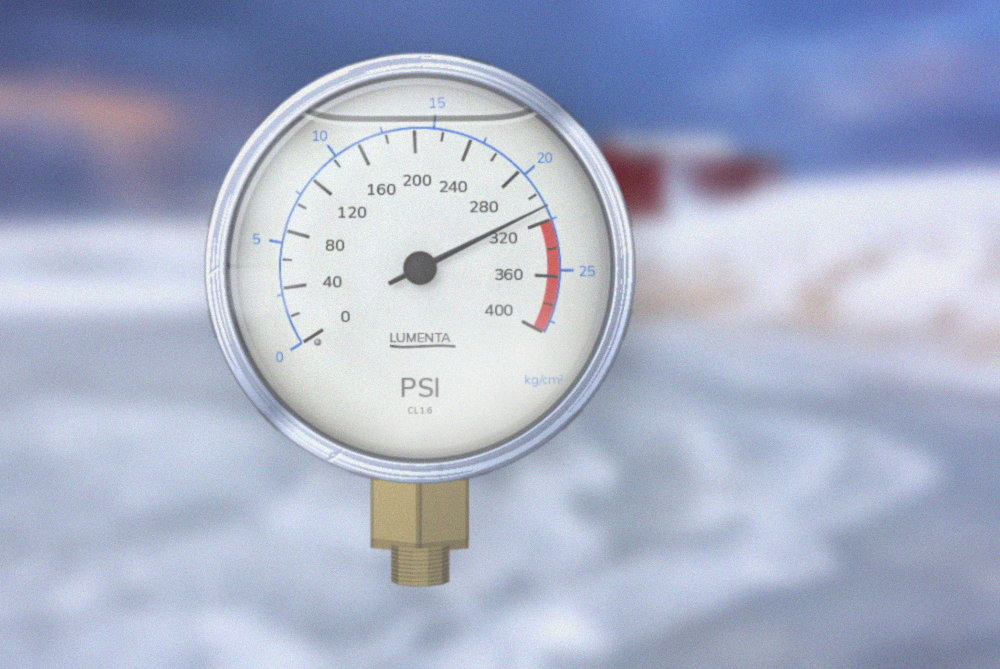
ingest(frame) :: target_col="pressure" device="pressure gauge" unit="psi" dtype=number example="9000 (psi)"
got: 310 (psi)
